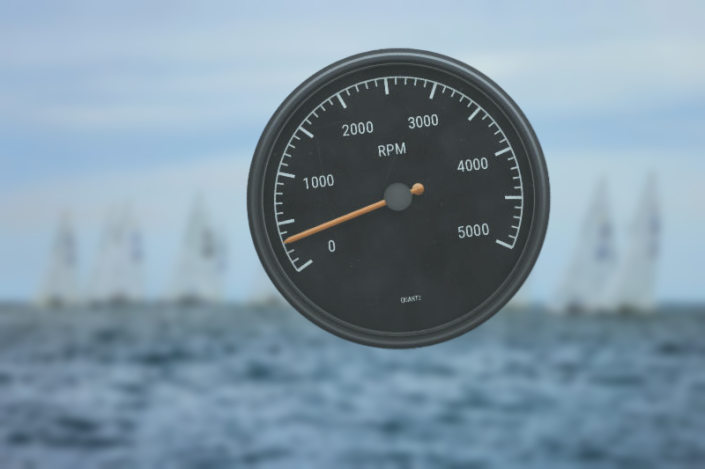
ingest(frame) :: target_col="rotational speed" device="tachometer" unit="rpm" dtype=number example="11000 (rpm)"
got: 300 (rpm)
